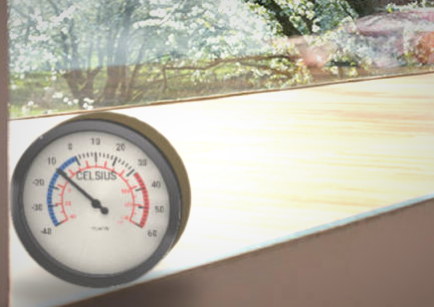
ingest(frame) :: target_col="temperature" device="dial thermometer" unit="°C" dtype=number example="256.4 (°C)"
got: -10 (°C)
